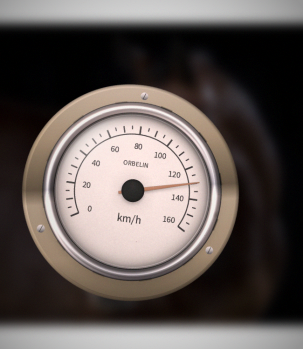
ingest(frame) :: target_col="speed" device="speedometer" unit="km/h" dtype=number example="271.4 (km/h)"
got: 130 (km/h)
